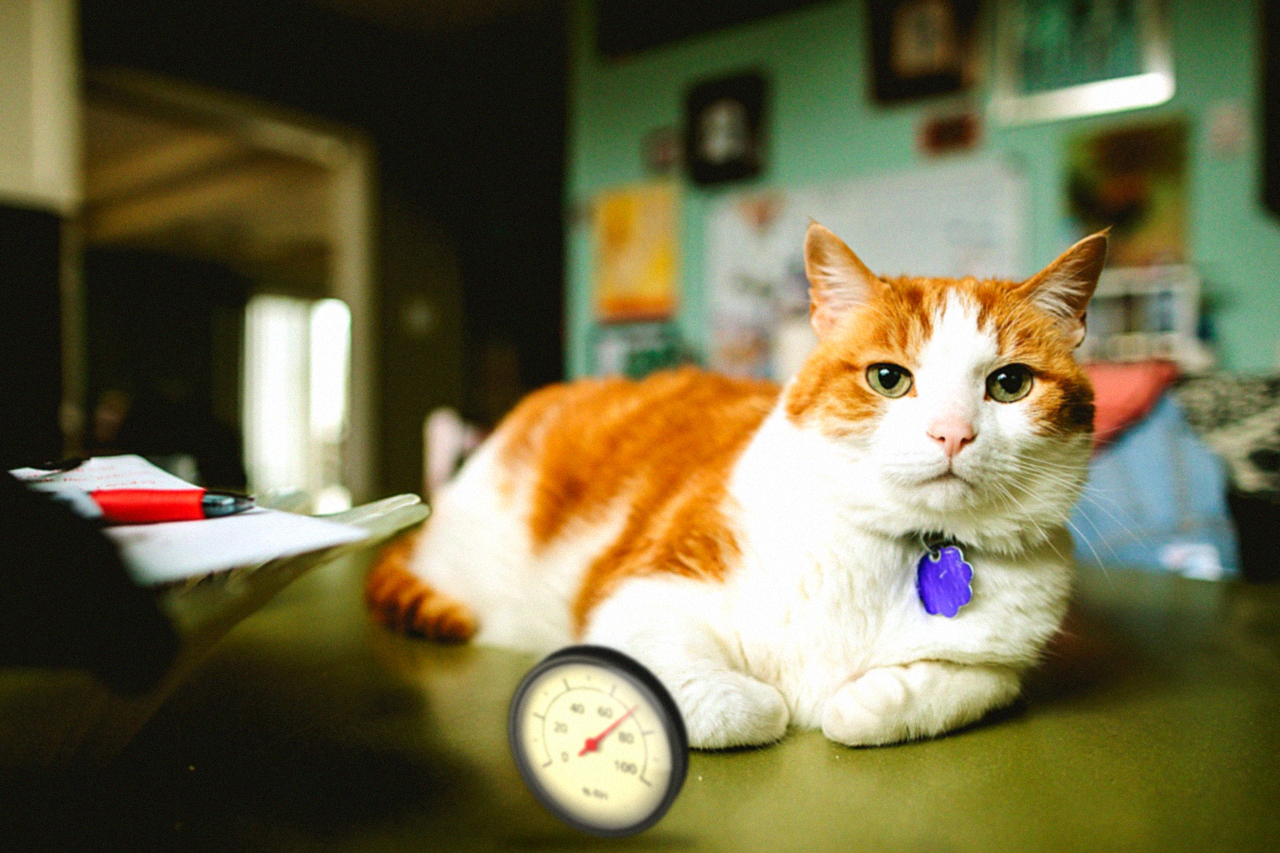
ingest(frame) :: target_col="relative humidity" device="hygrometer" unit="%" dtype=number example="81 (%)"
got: 70 (%)
